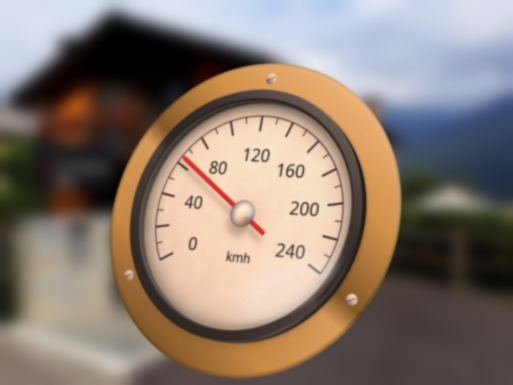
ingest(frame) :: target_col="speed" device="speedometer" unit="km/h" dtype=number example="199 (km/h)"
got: 65 (km/h)
